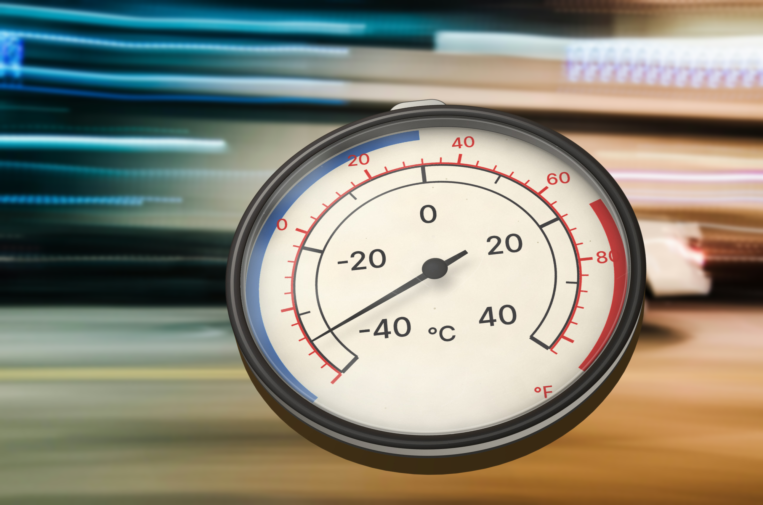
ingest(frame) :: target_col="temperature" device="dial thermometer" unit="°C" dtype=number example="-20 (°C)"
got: -35 (°C)
